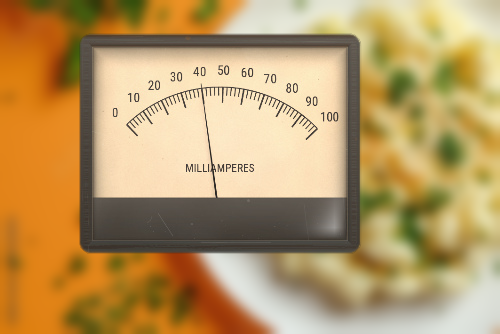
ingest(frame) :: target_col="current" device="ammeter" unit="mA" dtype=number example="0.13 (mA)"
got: 40 (mA)
